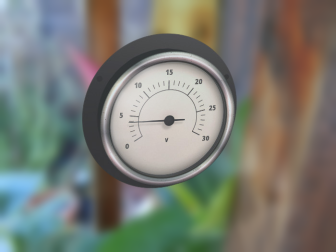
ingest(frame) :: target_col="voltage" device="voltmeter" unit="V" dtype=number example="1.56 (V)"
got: 4 (V)
